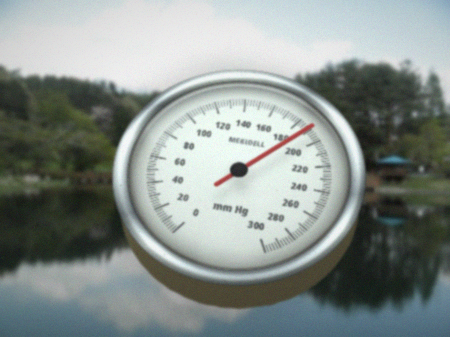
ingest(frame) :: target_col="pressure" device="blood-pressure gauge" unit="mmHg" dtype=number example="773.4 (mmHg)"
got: 190 (mmHg)
